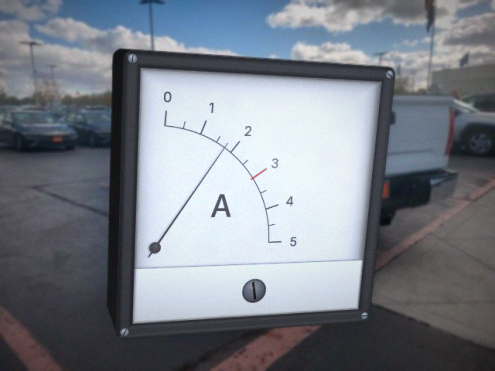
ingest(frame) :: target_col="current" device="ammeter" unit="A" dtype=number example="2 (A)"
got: 1.75 (A)
